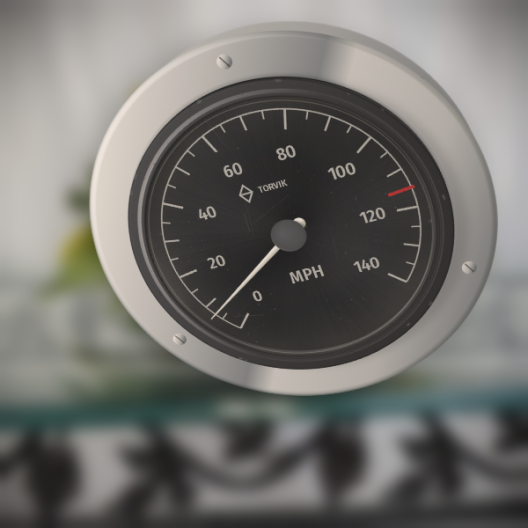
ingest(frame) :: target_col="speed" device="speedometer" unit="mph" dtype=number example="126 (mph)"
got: 7.5 (mph)
